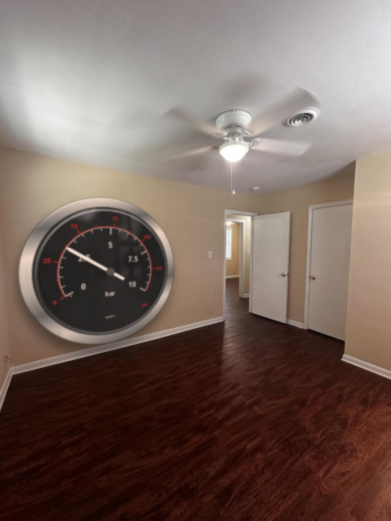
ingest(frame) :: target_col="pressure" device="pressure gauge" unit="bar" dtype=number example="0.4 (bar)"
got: 2.5 (bar)
